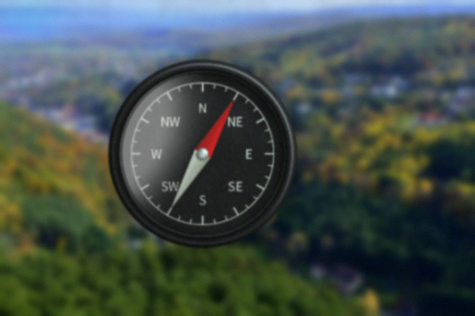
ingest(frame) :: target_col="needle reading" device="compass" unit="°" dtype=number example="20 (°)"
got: 30 (°)
